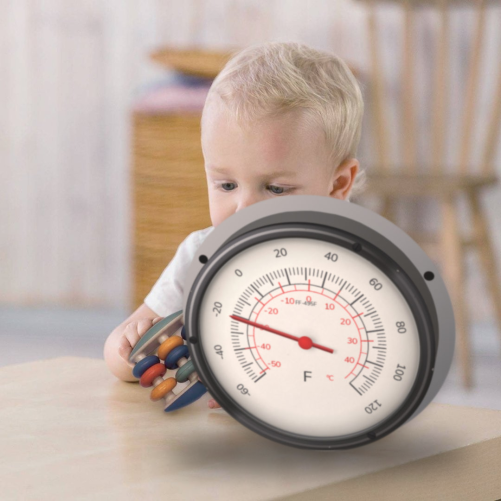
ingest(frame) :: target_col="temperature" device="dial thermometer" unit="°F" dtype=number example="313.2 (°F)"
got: -20 (°F)
